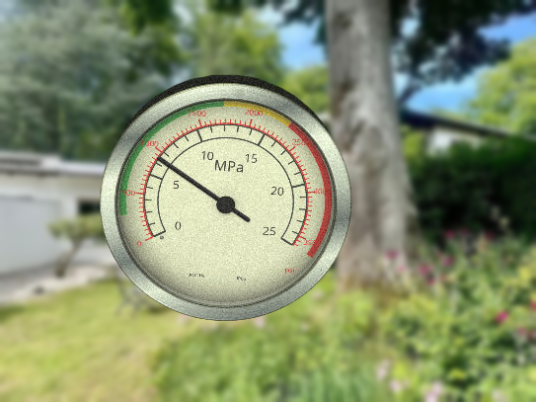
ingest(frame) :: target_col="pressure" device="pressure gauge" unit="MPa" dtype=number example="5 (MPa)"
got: 6.5 (MPa)
